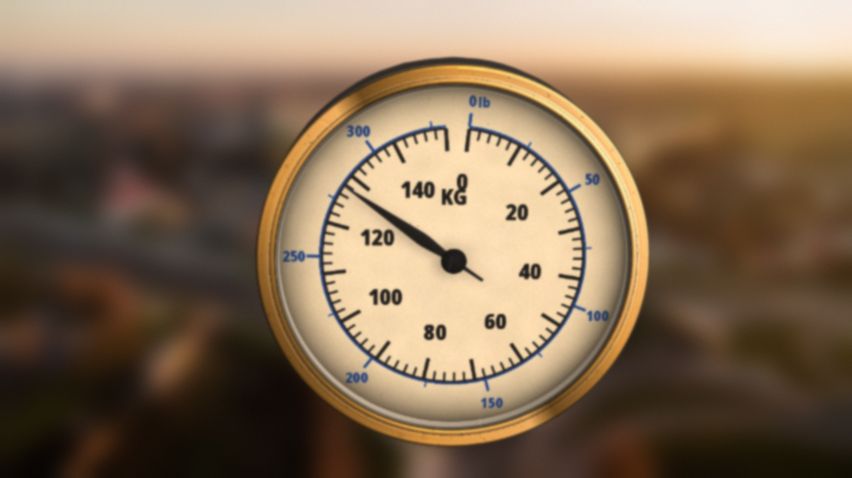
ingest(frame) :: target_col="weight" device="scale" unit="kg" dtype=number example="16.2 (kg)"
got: 128 (kg)
